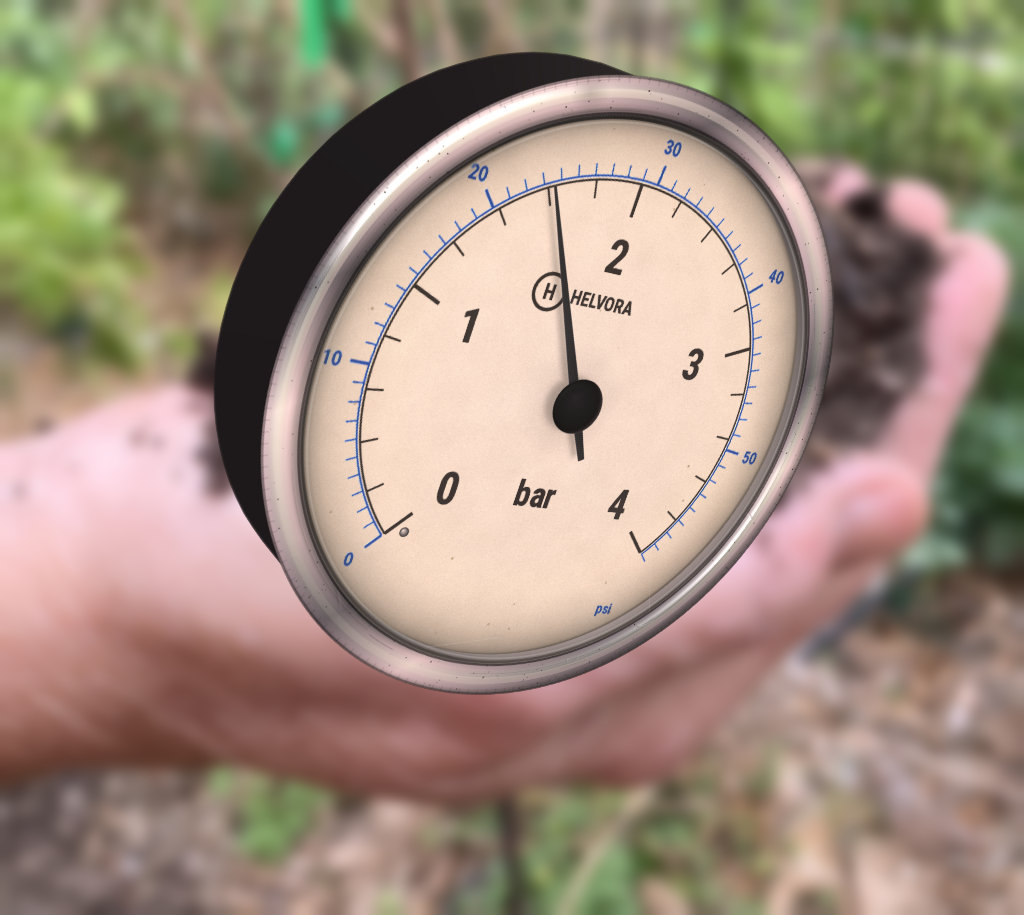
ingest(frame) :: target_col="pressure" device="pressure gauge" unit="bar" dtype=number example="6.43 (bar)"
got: 1.6 (bar)
